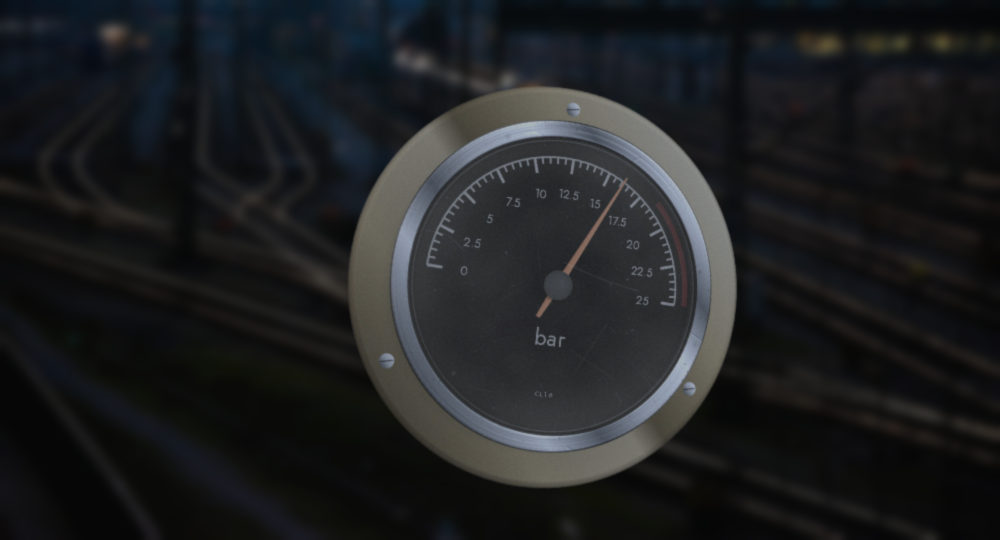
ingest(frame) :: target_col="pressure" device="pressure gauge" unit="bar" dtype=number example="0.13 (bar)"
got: 16 (bar)
